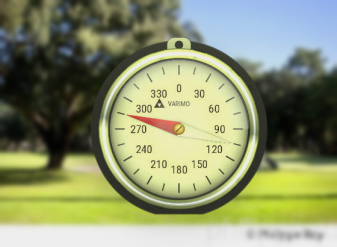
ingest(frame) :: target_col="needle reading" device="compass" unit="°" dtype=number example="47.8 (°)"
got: 285 (°)
